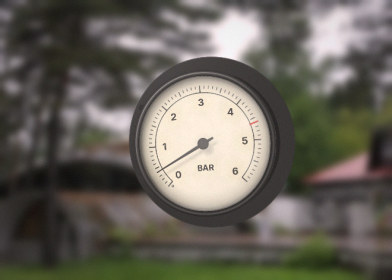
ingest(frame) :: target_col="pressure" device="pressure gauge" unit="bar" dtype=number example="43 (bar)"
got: 0.4 (bar)
